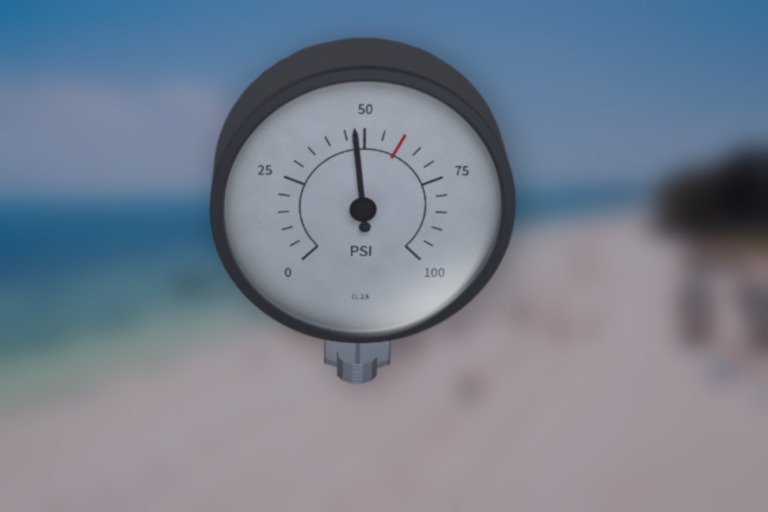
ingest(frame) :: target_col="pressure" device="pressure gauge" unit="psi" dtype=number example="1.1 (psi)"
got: 47.5 (psi)
